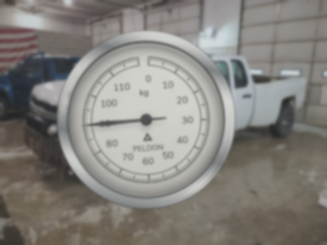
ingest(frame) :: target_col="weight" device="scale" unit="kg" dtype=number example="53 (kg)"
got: 90 (kg)
